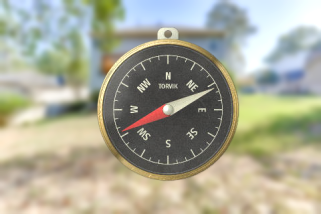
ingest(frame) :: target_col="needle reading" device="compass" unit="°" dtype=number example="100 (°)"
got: 245 (°)
